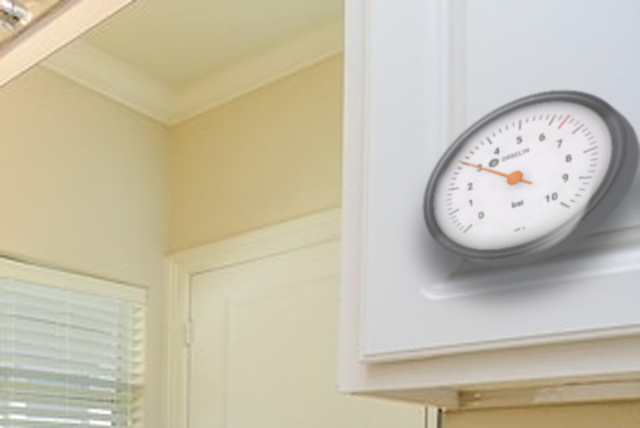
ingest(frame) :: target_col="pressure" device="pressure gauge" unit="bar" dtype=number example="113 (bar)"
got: 3 (bar)
